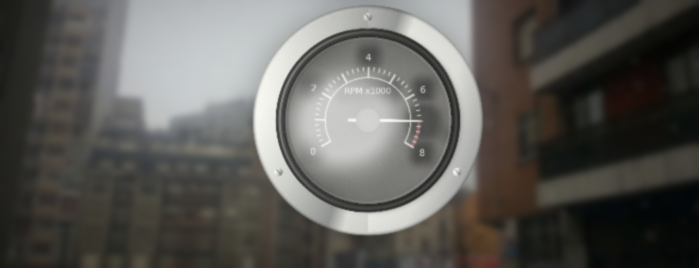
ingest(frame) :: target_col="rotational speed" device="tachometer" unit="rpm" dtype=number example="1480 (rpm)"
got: 7000 (rpm)
